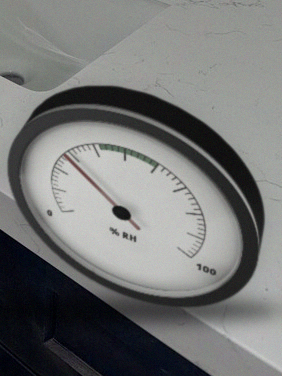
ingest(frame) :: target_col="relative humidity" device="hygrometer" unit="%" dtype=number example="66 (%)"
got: 30 (%)
